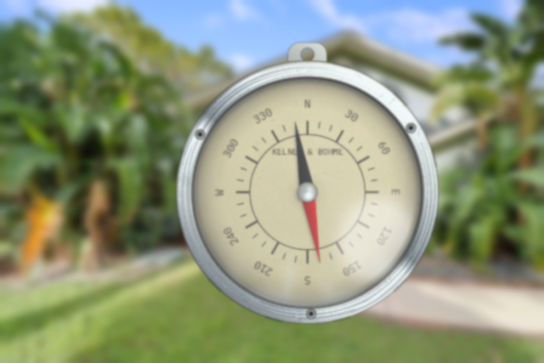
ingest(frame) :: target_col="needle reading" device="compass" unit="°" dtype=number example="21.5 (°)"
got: 170 (°)
